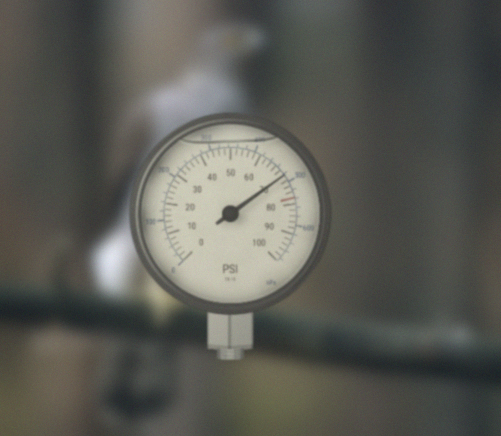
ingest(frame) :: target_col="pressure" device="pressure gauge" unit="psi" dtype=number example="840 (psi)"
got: 70 (psi)
